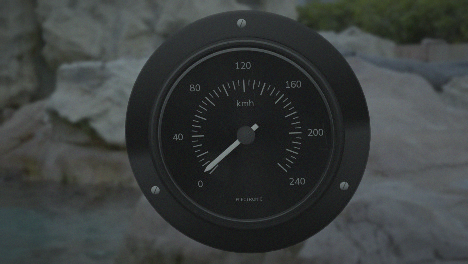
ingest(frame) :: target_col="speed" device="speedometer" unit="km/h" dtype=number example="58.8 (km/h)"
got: 5 (km/h)
